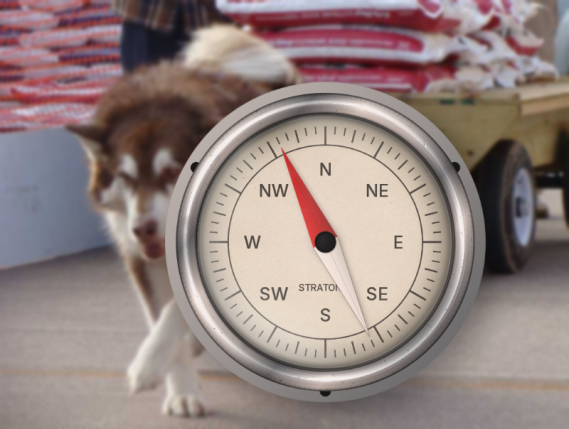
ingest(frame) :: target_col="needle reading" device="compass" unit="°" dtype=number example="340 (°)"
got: 335 (°)
